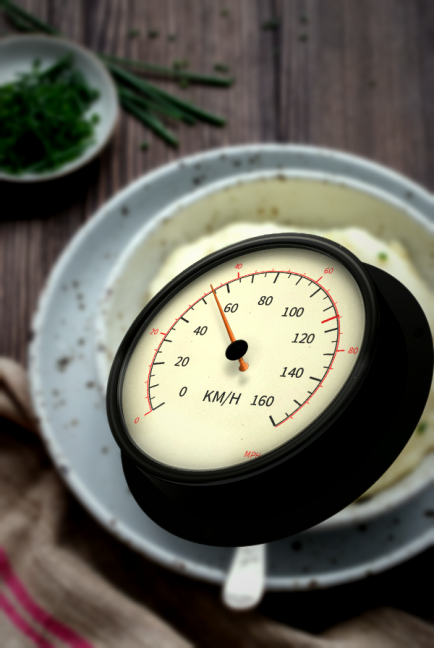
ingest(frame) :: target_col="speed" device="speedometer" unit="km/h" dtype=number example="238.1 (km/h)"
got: 55 (km/h)
